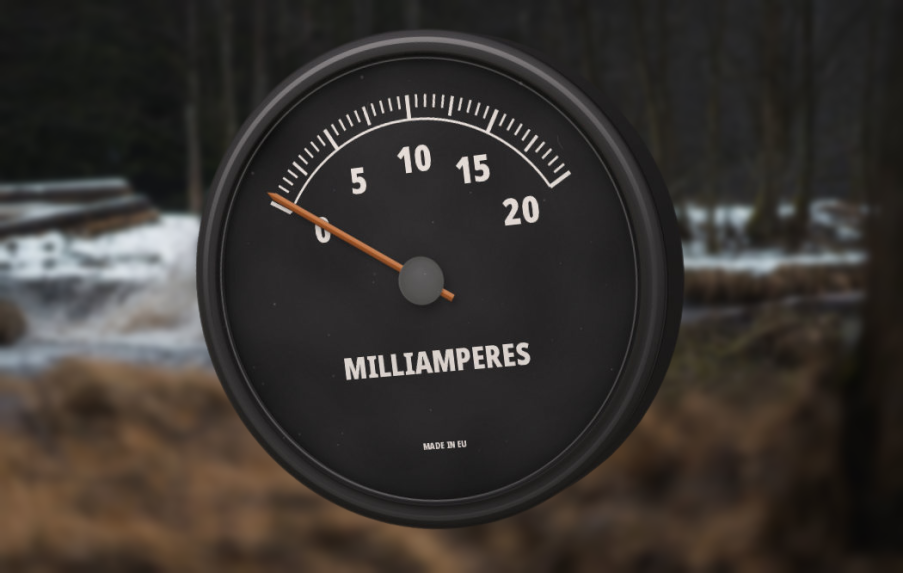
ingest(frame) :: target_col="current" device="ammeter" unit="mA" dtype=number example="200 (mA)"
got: 0.5 (mA)
